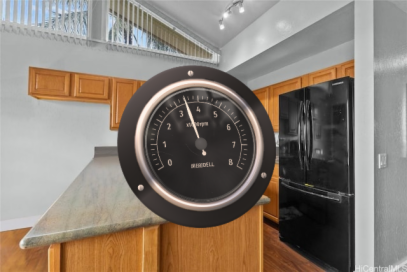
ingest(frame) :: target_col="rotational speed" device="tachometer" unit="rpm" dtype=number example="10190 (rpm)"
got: 3400 (rpm)
